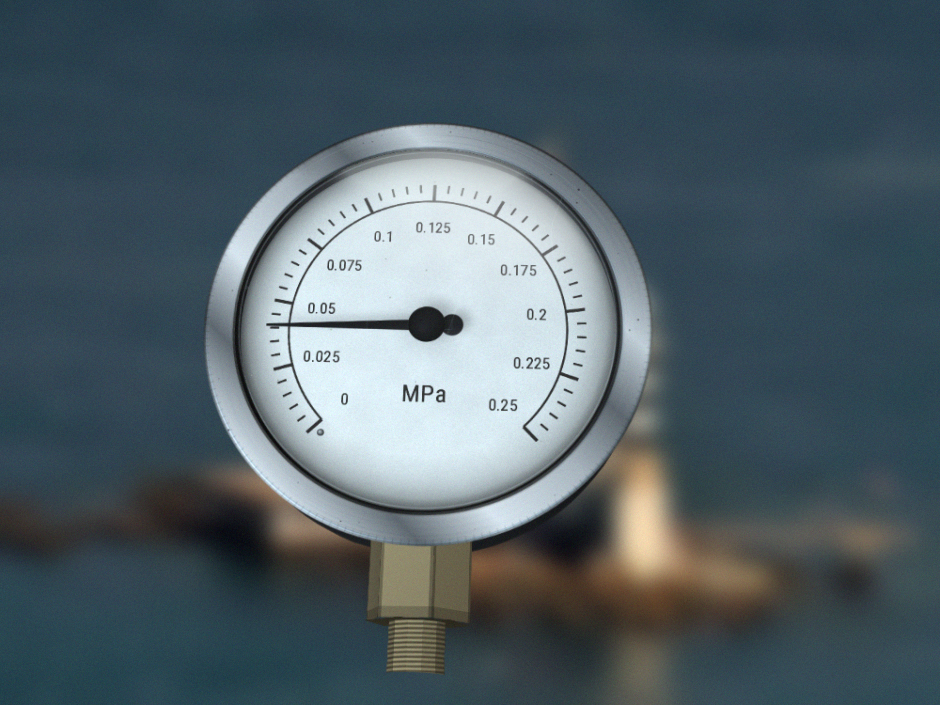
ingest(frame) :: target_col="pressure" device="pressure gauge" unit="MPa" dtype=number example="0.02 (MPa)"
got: 0.04 (MPa)
